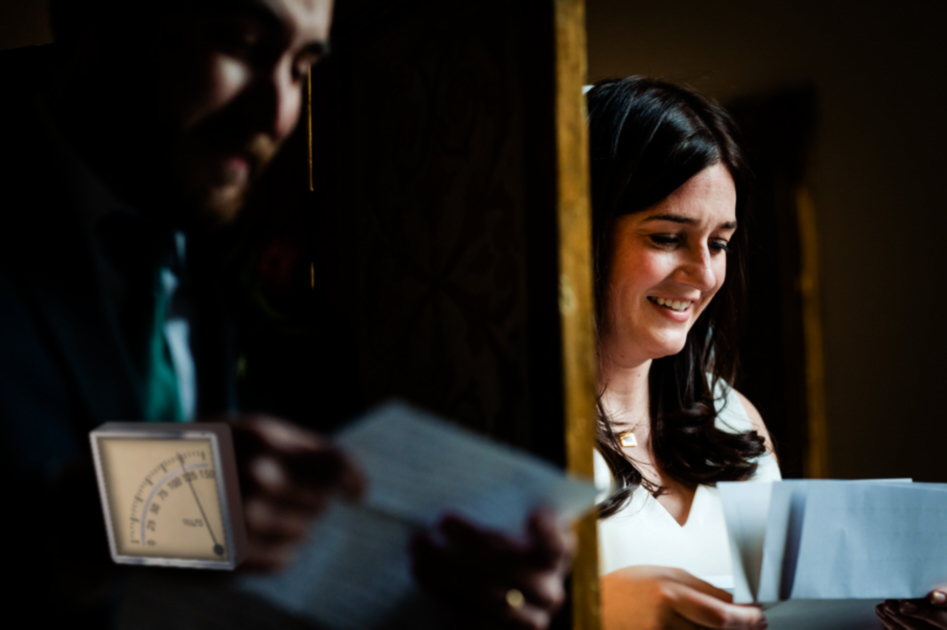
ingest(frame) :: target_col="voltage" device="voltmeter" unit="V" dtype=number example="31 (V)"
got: 125 (V)
